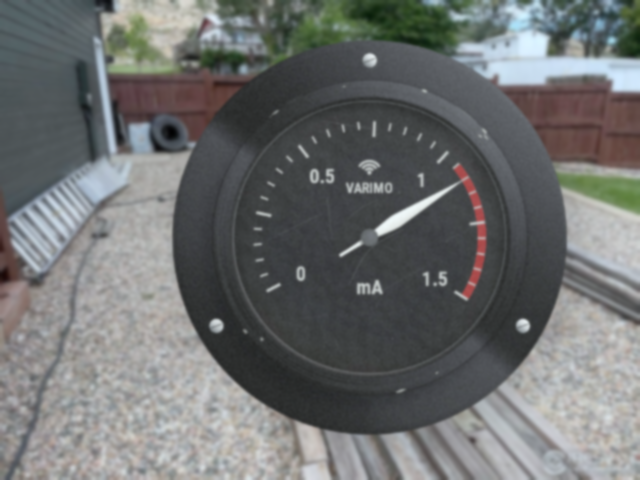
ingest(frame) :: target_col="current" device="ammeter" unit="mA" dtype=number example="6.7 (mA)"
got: 1.1 (mA)
